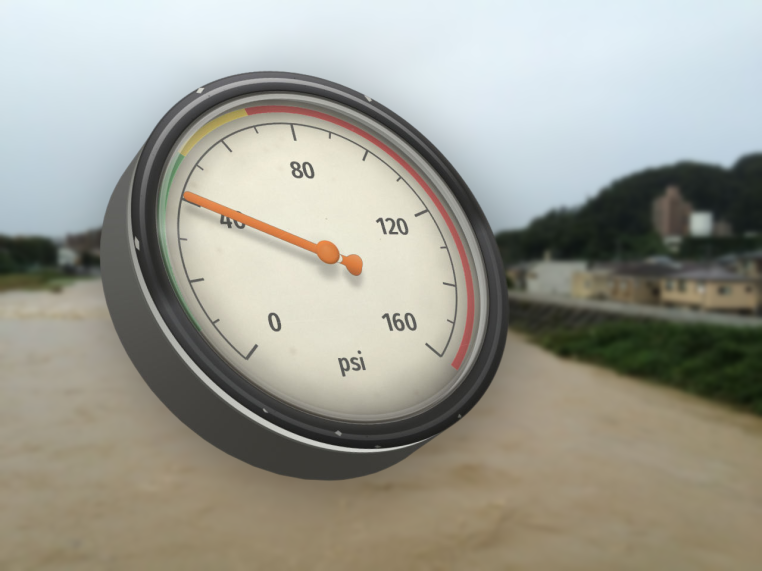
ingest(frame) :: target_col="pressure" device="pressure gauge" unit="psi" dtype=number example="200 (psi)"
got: 40 (psi)
